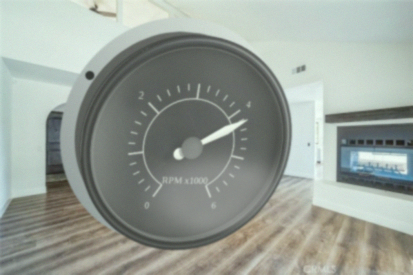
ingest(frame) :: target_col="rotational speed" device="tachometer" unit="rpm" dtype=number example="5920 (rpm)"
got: 4200 (rpm)
